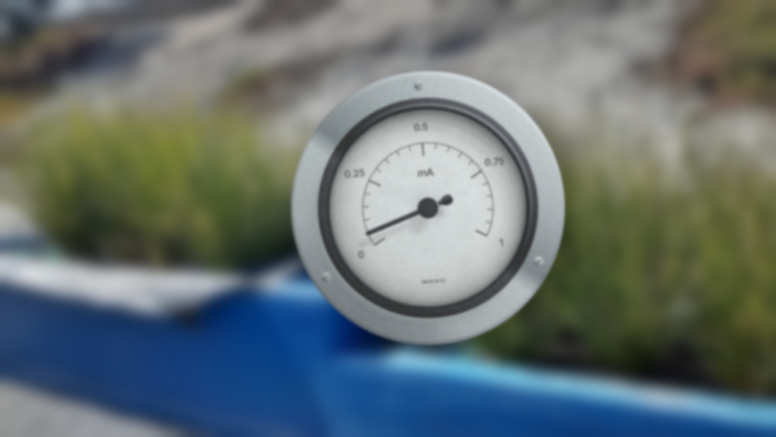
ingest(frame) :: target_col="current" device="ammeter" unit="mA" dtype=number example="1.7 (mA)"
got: 0.05 (mA)
